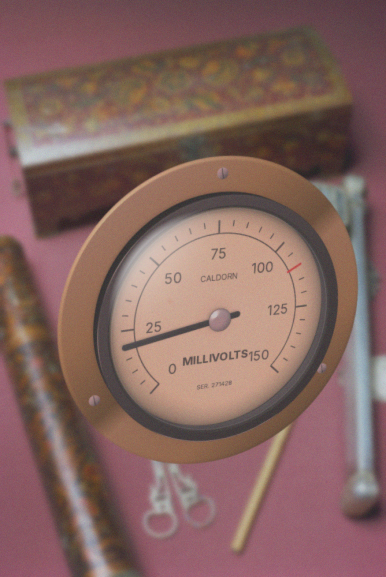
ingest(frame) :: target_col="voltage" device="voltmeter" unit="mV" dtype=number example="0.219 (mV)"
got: 20 (mV)
